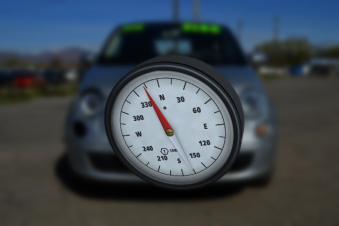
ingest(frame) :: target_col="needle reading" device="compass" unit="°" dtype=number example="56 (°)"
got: 345 (°)
